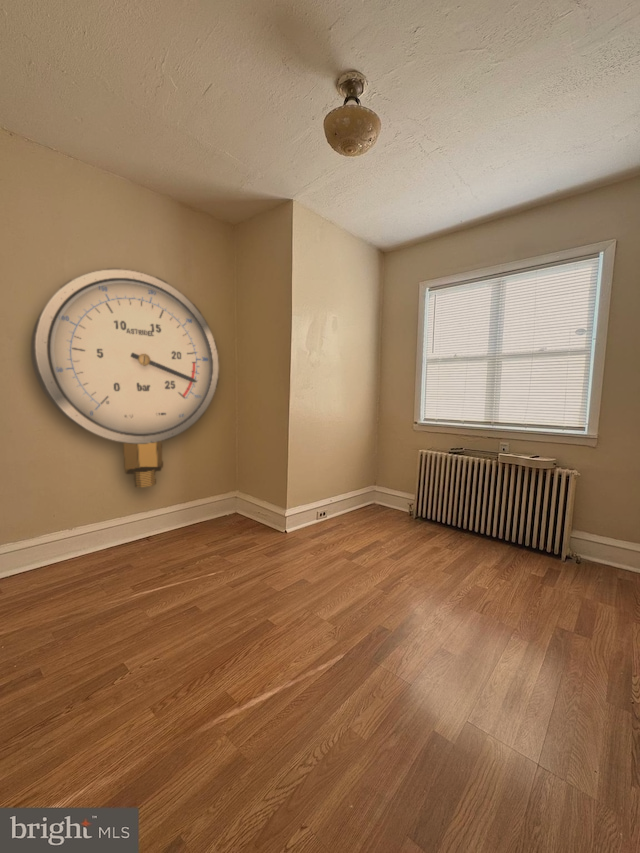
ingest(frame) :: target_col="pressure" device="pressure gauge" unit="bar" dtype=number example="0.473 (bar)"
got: 23 (bar)
